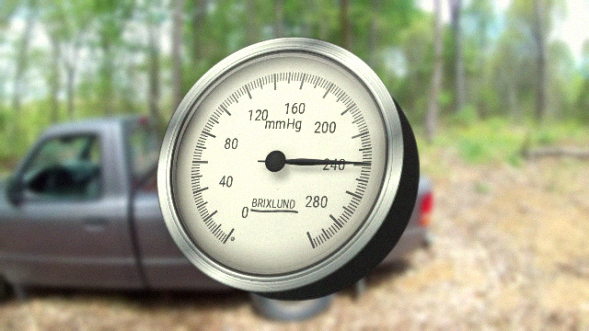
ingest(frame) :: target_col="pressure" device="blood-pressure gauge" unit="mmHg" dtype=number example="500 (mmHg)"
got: 240 (mmHg)
